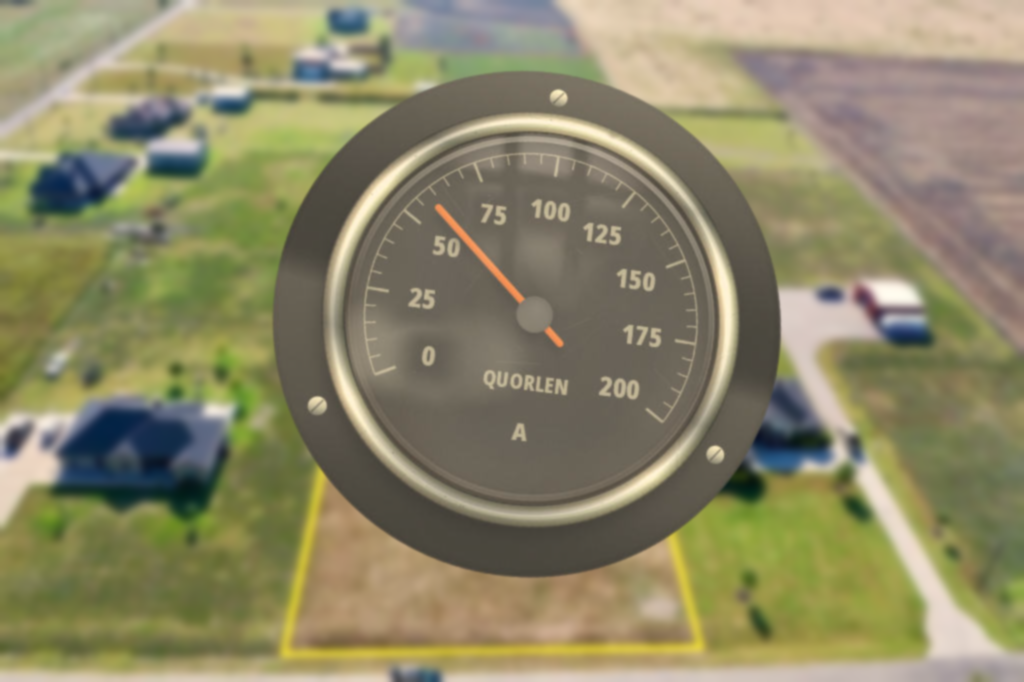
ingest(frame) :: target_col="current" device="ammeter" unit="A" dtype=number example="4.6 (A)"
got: 57.5 (A)
